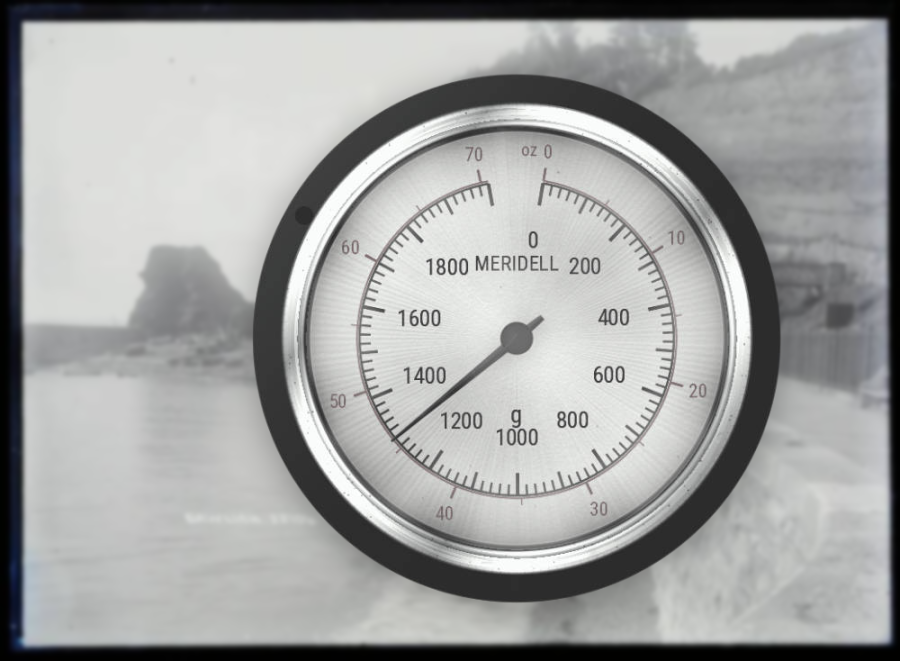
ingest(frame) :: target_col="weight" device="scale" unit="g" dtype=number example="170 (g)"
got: 1300 (g)
